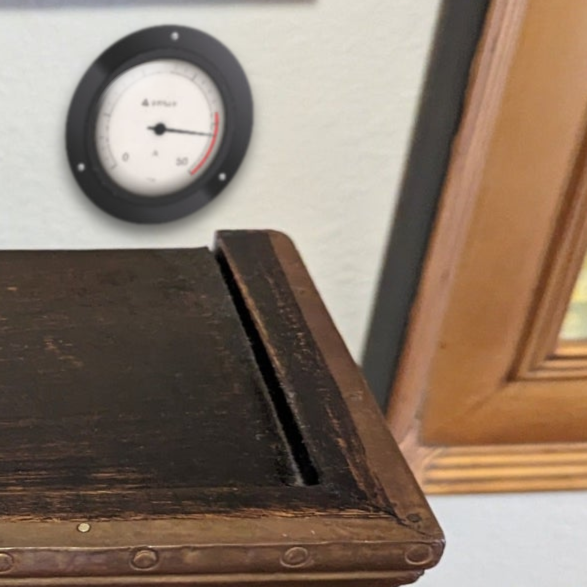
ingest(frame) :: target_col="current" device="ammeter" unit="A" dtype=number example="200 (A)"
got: 42 (A)
